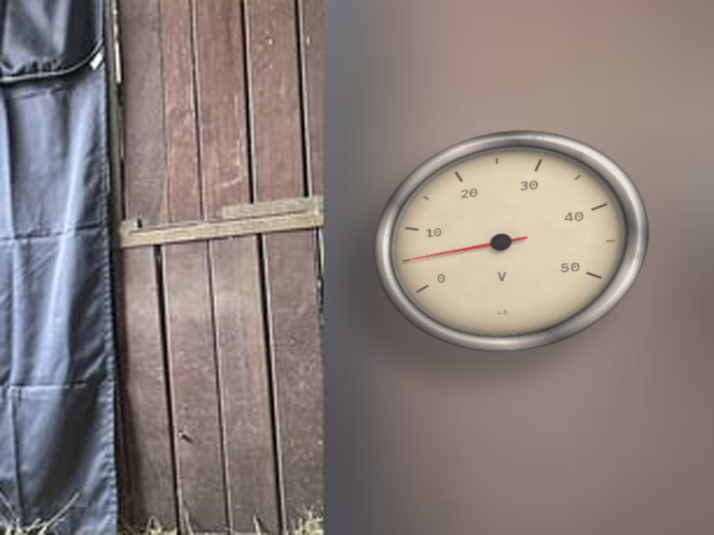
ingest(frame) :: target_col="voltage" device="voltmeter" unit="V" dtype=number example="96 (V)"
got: 5 (V)
